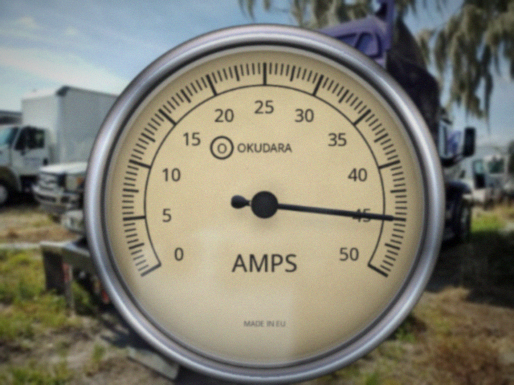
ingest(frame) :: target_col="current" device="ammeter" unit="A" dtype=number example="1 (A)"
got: 45 (A)
